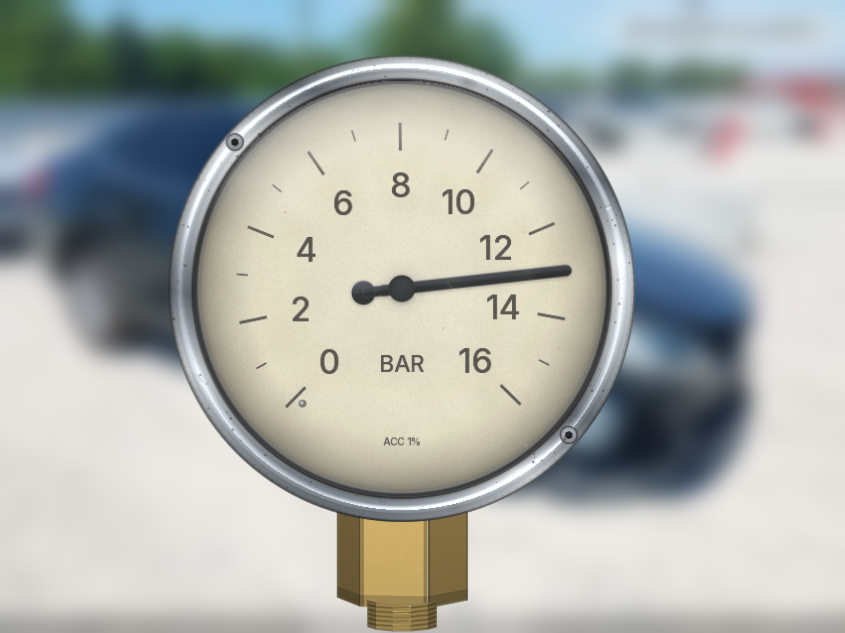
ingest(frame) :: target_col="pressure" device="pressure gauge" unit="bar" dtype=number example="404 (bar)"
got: 13 (bar)
